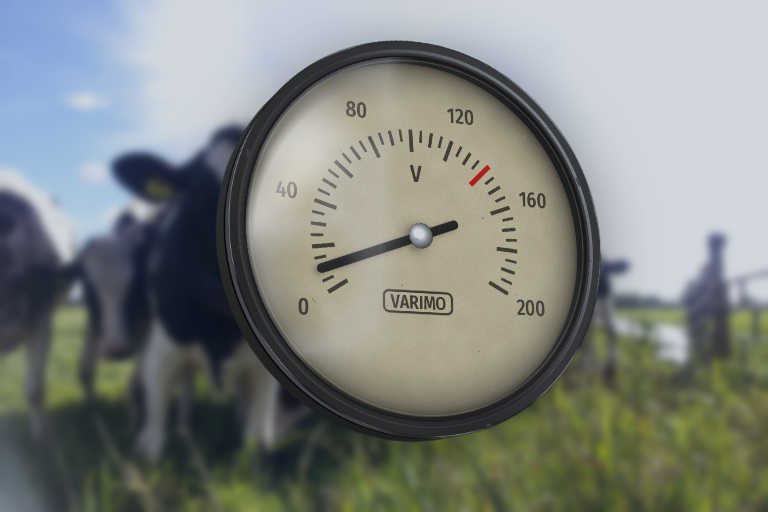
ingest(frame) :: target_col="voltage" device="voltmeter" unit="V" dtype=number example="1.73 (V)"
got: 10 (V)
